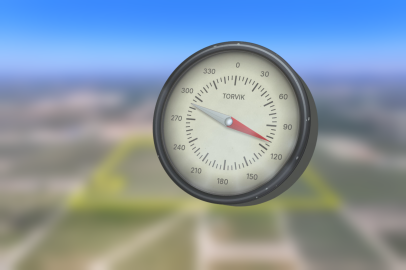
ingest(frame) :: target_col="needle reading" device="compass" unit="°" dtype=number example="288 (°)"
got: 110 (°)
